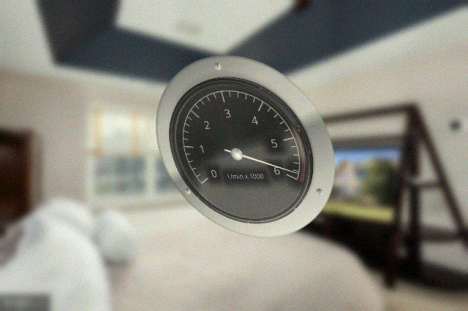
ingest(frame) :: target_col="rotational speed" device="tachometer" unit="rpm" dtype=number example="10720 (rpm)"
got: 5800 (rpm)
